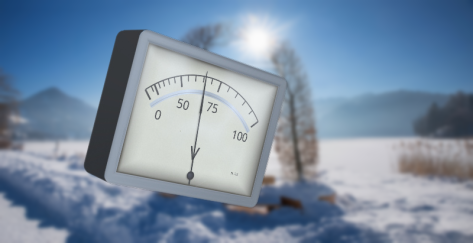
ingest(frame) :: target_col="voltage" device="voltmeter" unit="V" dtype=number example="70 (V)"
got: 65 (V)
